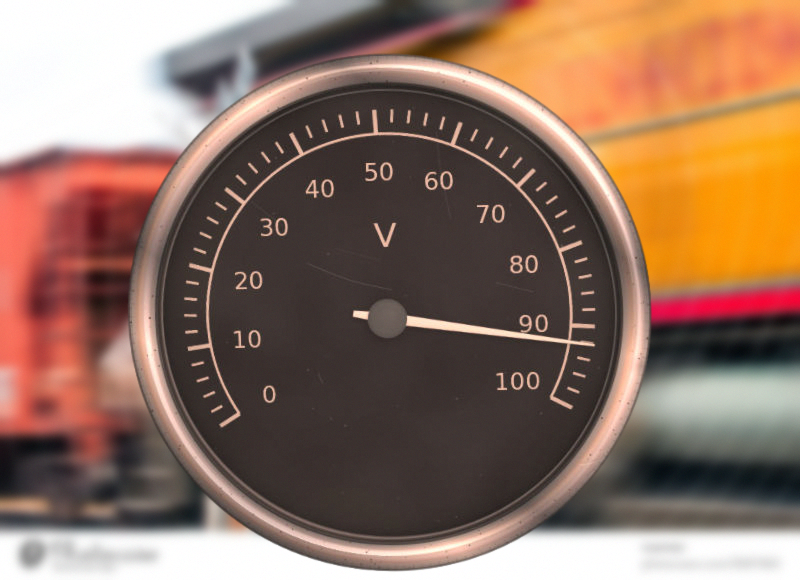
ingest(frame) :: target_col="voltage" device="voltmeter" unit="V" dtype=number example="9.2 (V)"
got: 92 (V)
